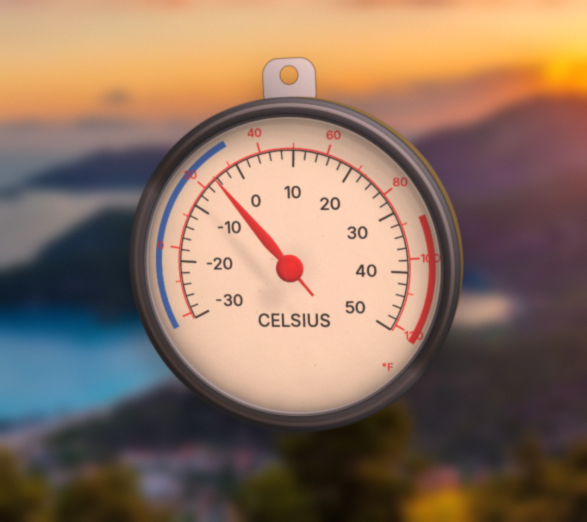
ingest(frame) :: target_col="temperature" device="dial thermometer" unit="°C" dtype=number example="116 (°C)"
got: -4 (°C)
